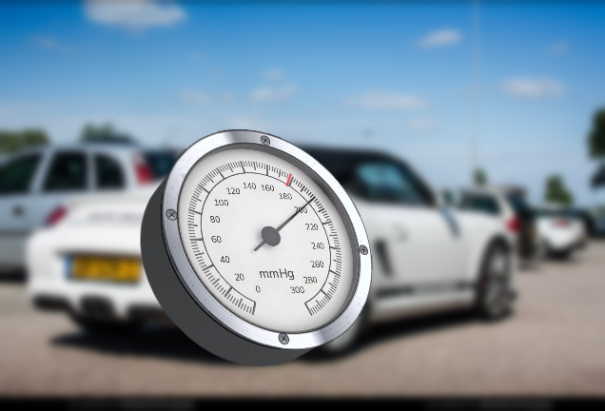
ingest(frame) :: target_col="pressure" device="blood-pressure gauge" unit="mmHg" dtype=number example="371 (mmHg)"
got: 200 (mmHg)
